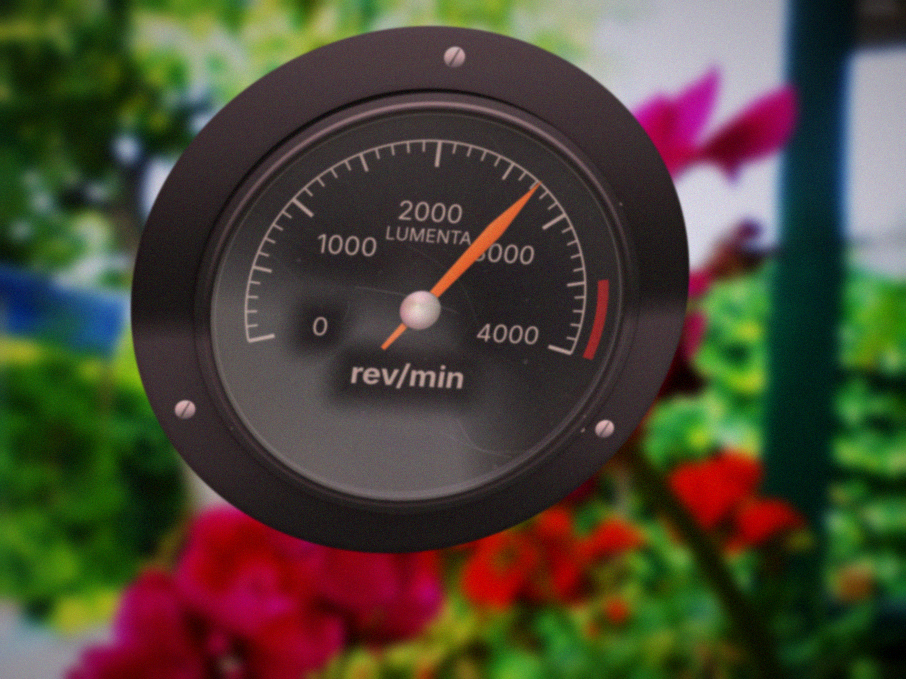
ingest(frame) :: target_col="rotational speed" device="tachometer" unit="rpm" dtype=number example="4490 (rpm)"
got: 2700 (rpm)
